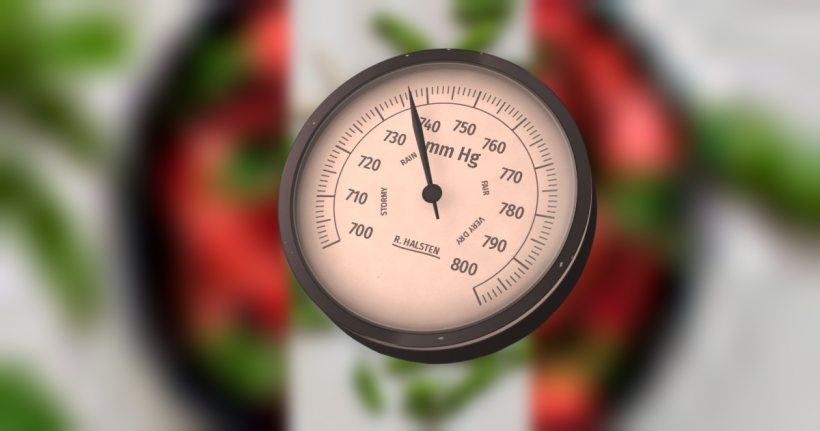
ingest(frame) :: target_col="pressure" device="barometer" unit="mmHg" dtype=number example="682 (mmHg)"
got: 737 (mmHg)
